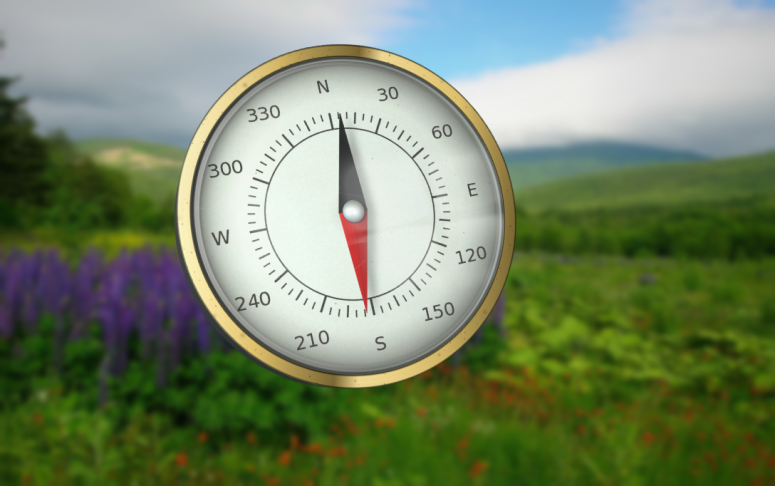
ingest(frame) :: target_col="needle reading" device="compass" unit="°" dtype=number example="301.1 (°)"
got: 185 (°)
